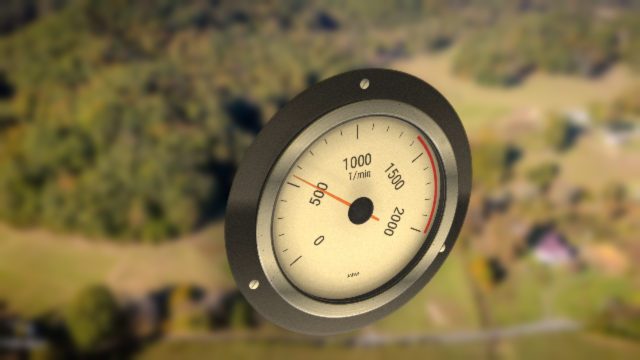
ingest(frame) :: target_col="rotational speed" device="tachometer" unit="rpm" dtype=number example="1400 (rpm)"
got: 550 (rpm)
